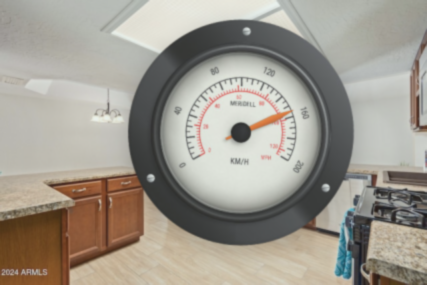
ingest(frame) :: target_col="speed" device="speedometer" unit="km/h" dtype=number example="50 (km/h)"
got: 155 (km/h)
